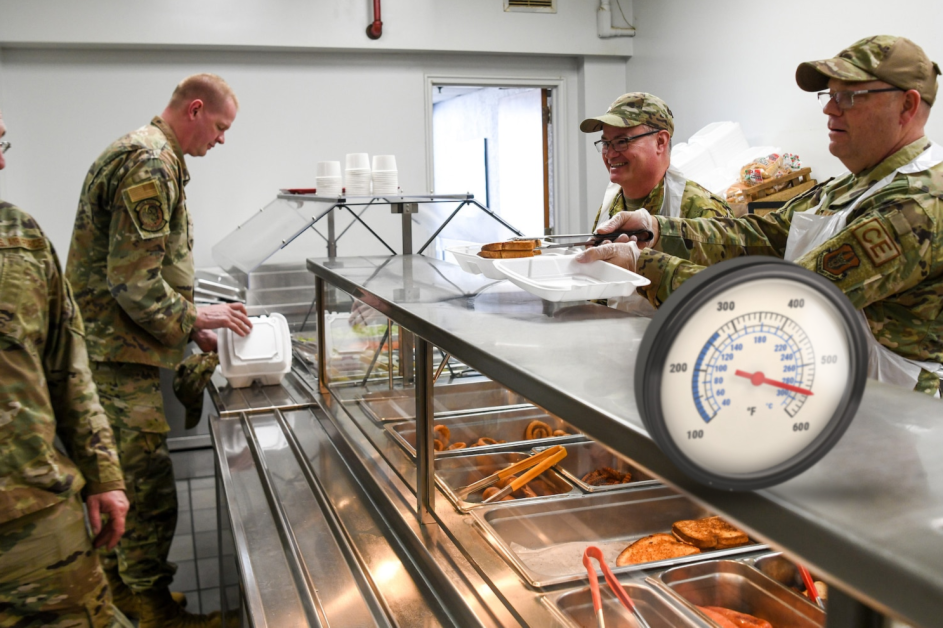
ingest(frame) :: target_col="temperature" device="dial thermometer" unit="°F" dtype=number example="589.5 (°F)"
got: 550 (°F)
